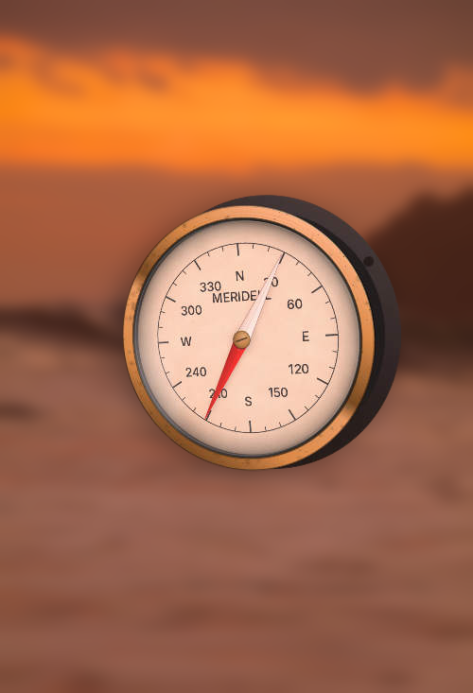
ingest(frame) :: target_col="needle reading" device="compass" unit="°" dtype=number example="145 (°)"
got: 210 (°)
